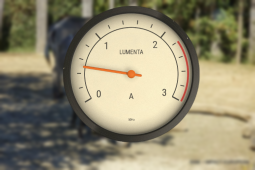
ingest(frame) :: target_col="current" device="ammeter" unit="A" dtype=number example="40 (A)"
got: 0.5 (A)
